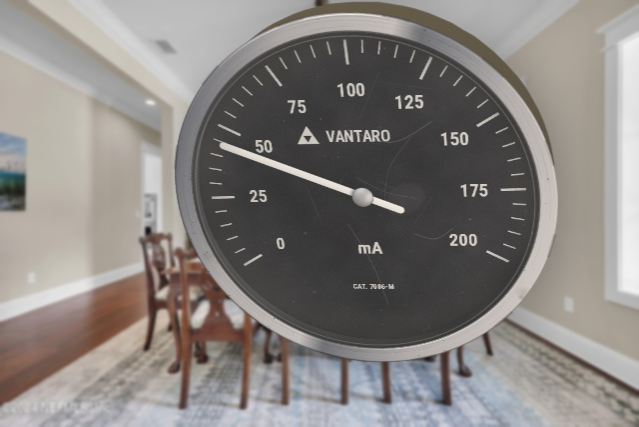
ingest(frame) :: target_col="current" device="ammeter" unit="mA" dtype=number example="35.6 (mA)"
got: 45 (mA)
